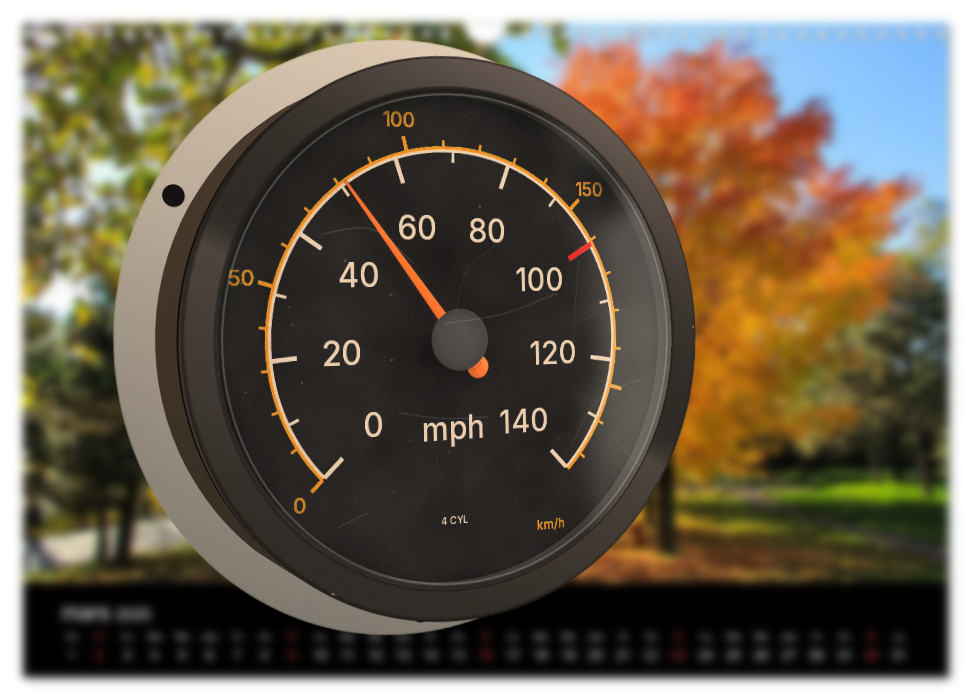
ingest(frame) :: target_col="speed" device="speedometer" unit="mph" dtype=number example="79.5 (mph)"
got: 50 (mph)
